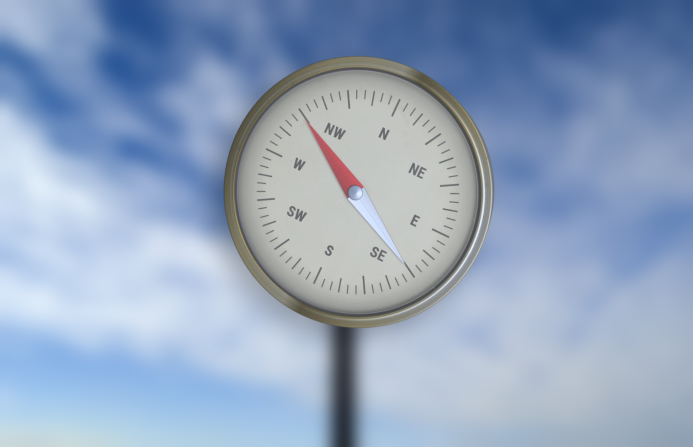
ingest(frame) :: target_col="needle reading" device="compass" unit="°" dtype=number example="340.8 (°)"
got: 300 (°)
